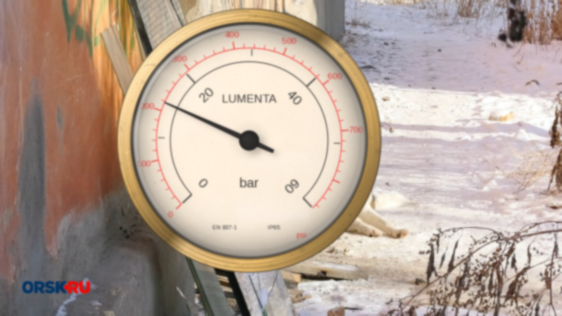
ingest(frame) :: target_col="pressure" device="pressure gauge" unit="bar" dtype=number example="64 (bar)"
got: 15 (bar)
